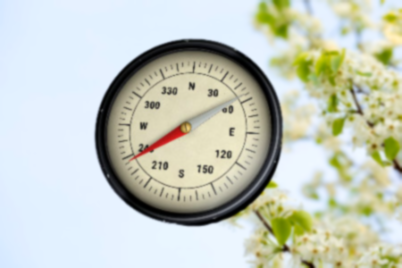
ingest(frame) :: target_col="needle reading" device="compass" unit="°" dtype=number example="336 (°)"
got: 235 (°)
